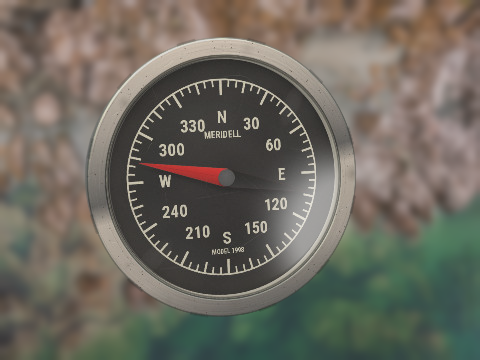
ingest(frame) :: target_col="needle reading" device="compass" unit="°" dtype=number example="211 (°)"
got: 282.5 (°)
